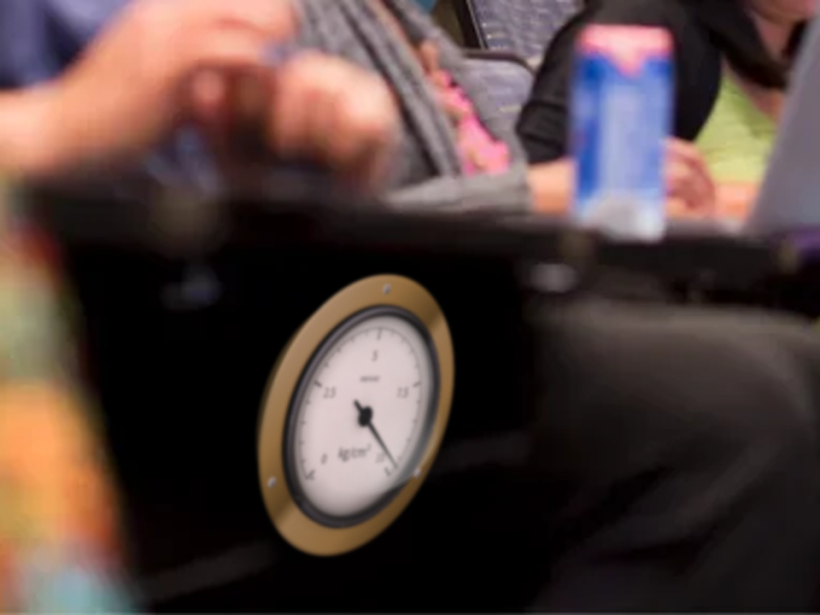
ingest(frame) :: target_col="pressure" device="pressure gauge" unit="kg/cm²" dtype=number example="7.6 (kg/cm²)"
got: 9.75 (kg/cm²)
